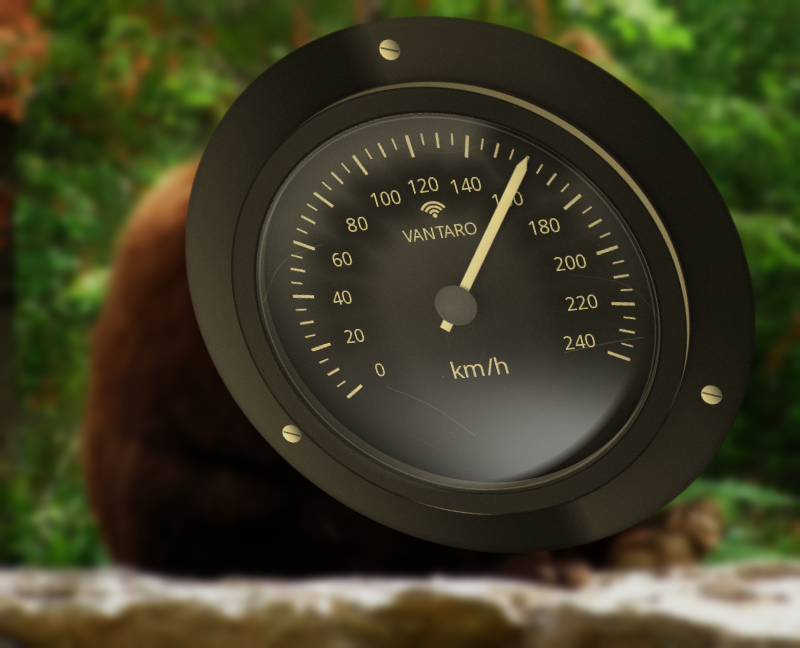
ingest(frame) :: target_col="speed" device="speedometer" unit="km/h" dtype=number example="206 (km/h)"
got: 160 (km/h)
